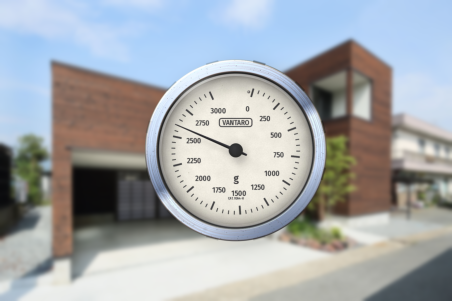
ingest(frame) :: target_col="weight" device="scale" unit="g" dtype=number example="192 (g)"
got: 2600 (g)
